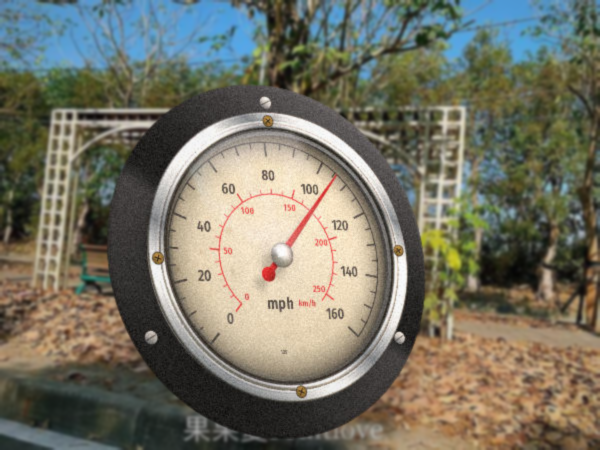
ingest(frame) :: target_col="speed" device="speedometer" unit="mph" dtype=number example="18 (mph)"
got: 105 (mph)
